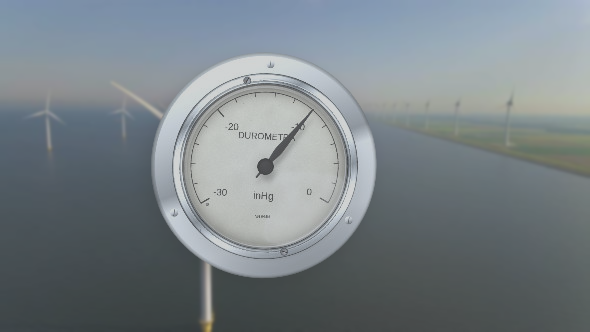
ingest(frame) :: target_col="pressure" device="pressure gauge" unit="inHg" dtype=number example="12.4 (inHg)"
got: -10 (inHg)
